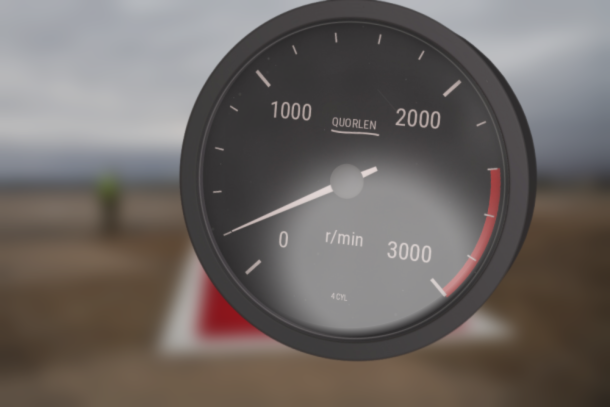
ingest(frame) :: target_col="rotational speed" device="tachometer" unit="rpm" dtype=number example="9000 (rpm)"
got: 200 (rpm)
